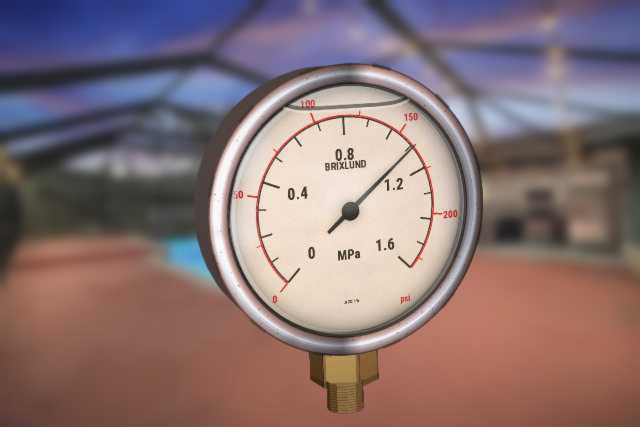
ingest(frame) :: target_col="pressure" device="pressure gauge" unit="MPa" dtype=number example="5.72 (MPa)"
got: 1.1 (MPa)
